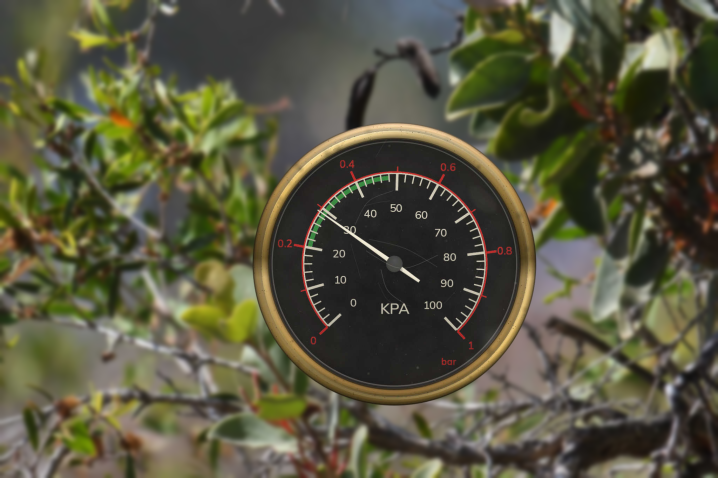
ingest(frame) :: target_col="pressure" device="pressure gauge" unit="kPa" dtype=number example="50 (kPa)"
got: 29 (kPa)
